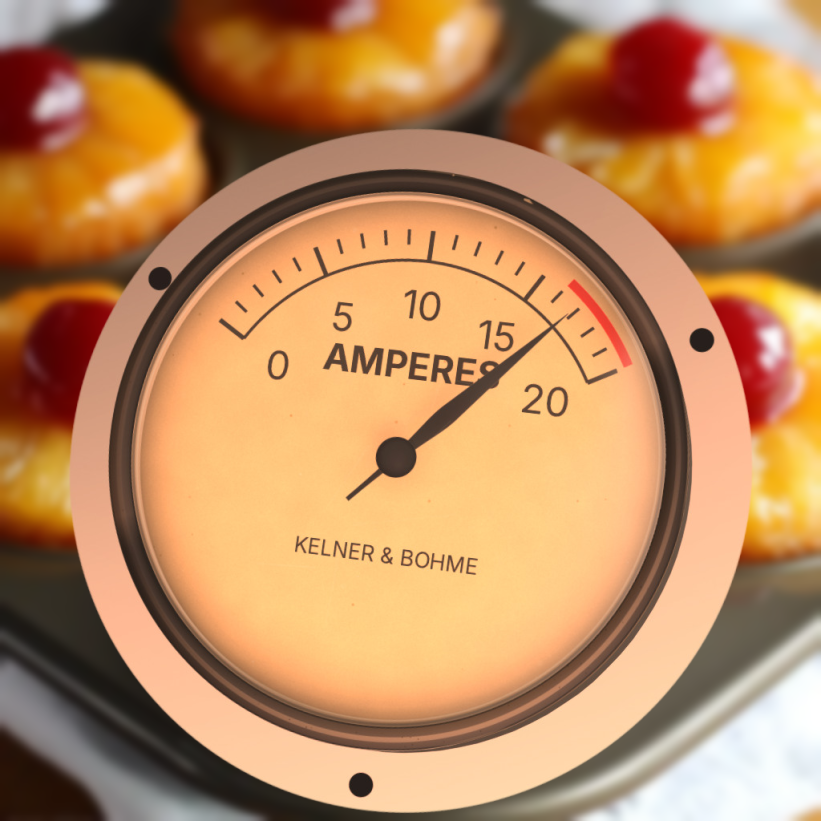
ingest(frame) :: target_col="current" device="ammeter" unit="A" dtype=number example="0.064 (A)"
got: 17 (A)
